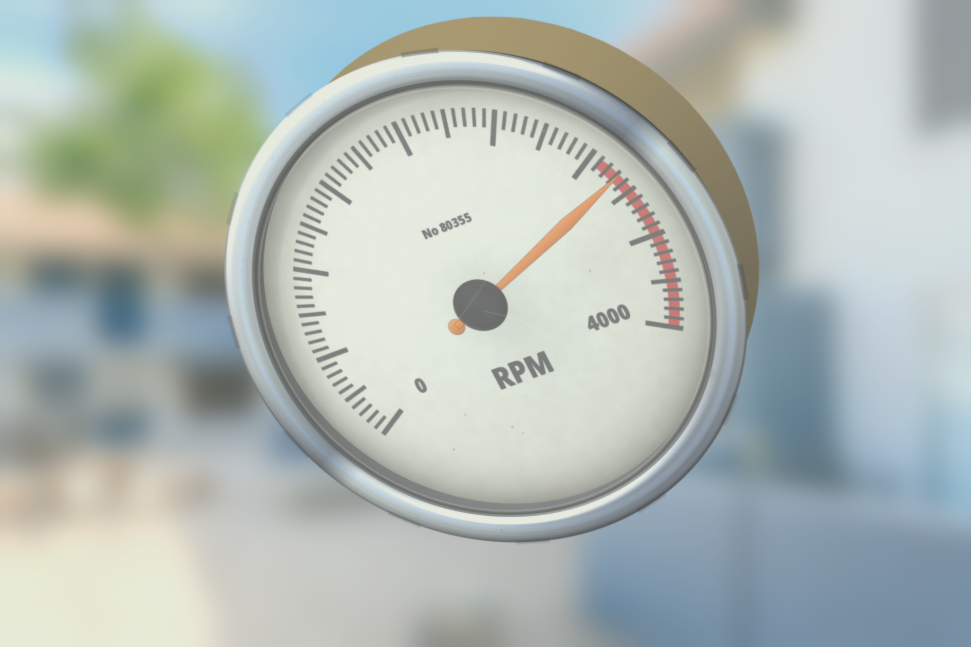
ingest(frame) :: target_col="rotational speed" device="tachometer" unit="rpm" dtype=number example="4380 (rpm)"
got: 3150 (rpm)
